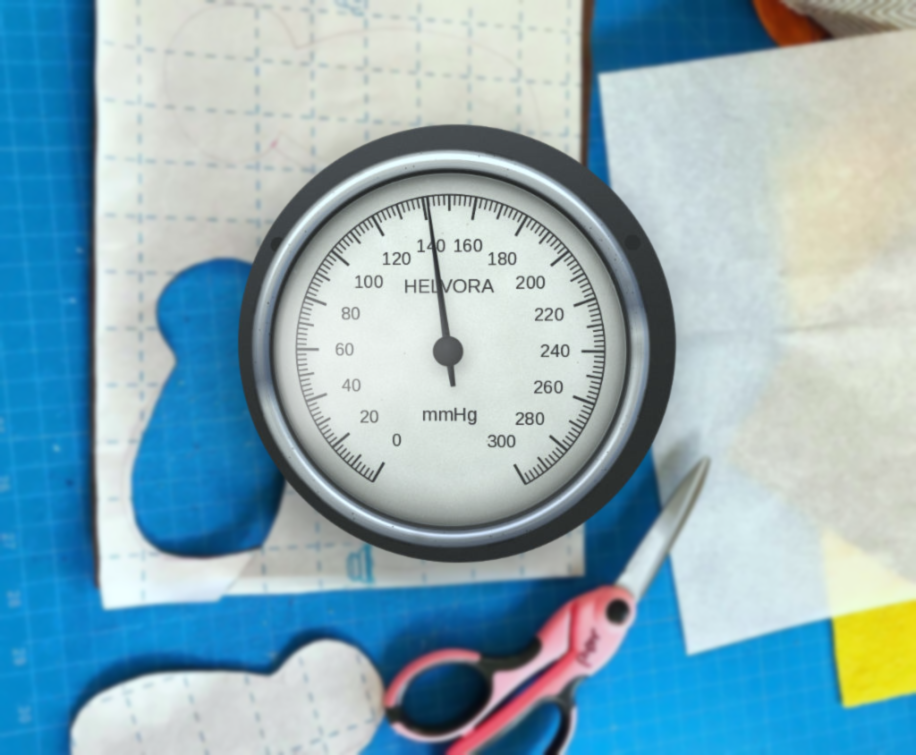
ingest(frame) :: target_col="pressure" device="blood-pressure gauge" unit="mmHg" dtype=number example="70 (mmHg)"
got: 142 (mmHg)
